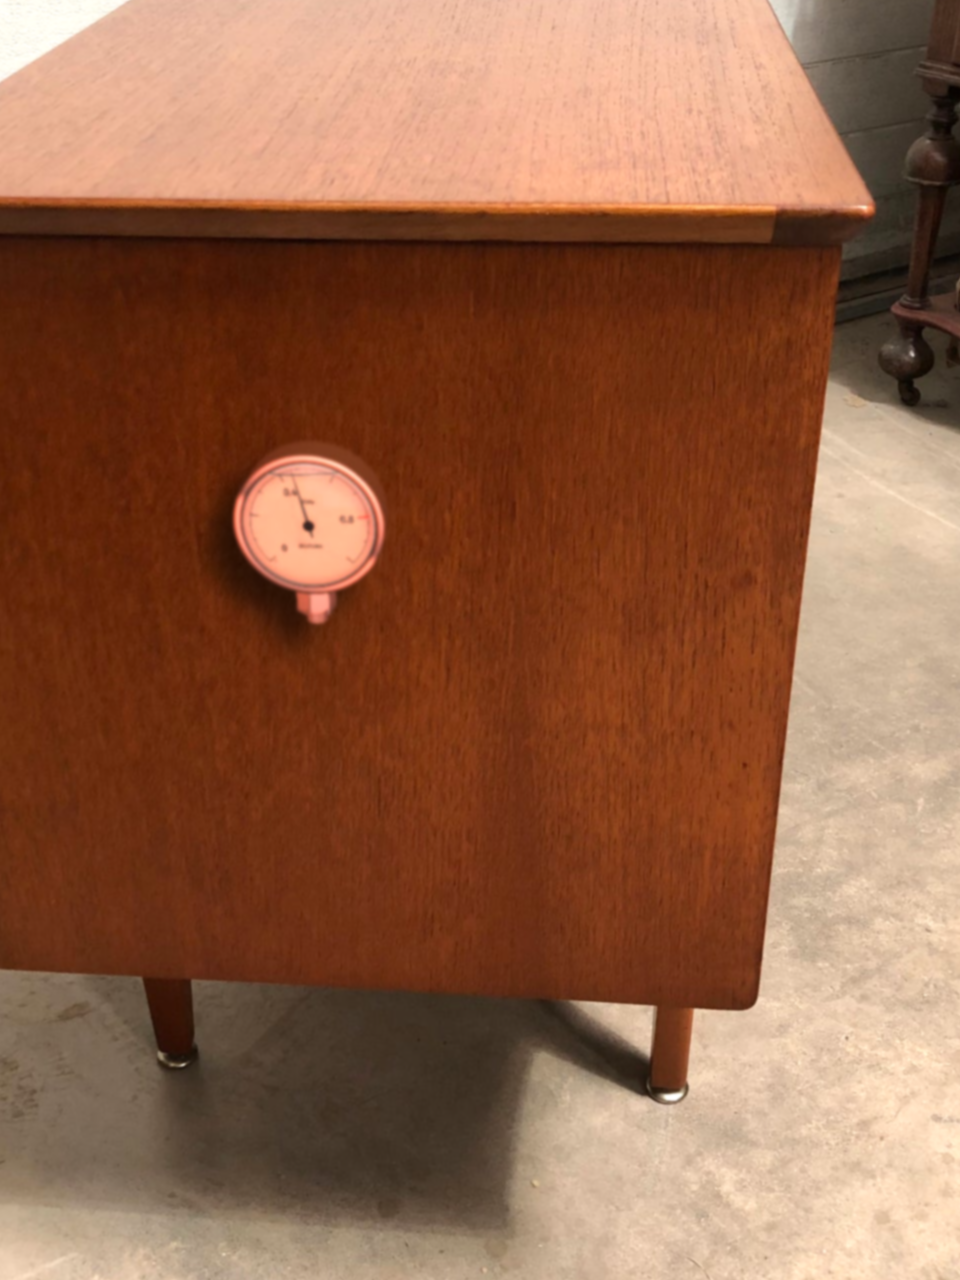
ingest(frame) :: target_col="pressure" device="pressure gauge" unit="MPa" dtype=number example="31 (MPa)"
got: 0.45 (MPa)
